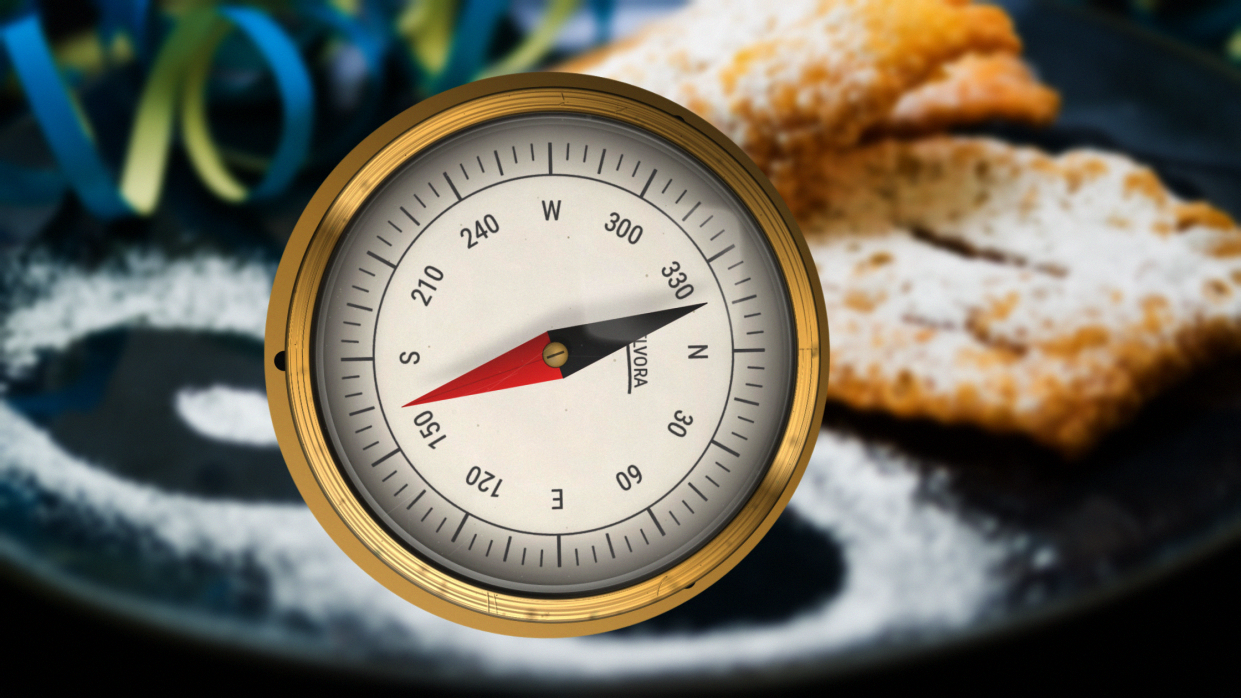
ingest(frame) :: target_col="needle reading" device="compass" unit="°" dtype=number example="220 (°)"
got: 162.5 (°)
